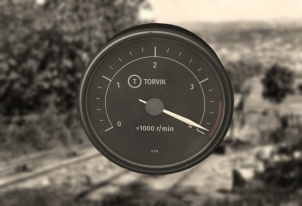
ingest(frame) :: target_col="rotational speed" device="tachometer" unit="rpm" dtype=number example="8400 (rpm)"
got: 3900 (rpm)
